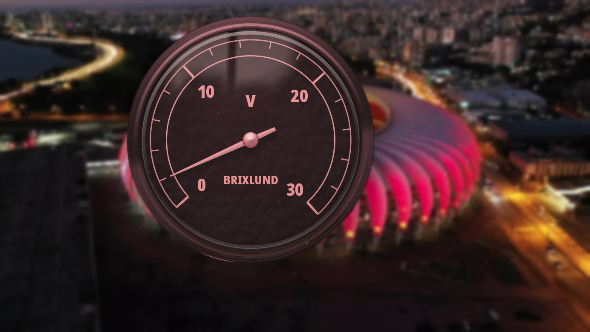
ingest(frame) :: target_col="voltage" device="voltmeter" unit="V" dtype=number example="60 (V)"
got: 2 (V)
